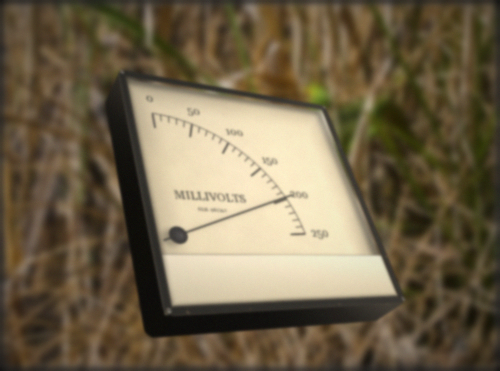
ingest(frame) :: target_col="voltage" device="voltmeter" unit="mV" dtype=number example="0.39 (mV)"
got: 200 (mV)
